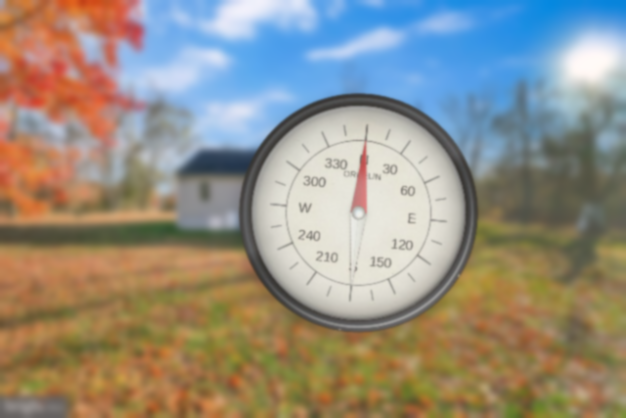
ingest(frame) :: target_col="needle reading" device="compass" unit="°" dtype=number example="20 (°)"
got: 0 (°)
